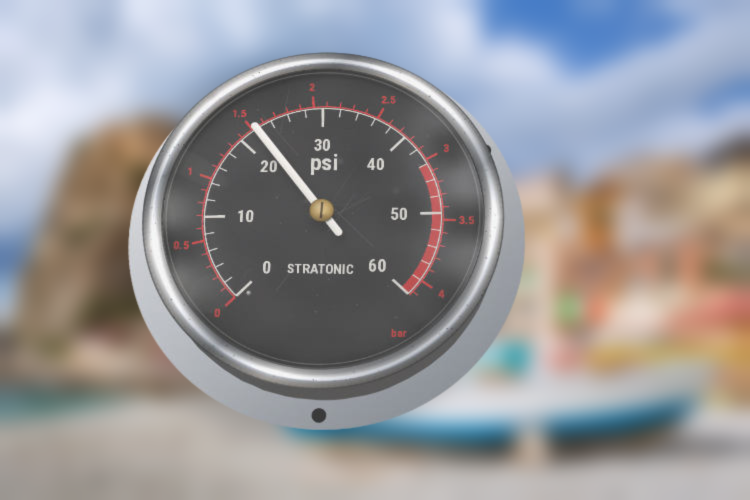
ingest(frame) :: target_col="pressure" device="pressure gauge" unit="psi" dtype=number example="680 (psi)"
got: 22 (psi)
